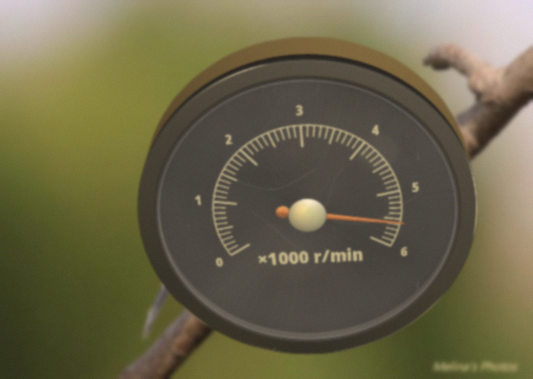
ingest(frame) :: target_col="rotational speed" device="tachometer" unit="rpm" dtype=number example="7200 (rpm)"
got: 5500 (rpm)
